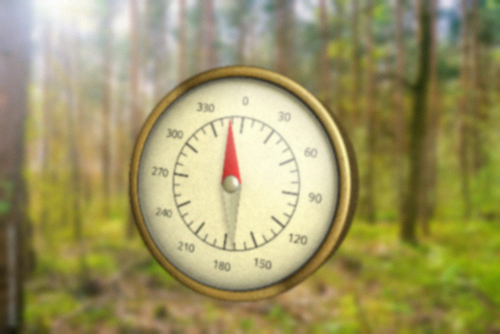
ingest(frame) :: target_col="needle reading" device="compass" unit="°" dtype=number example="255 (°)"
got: 350 (°)
